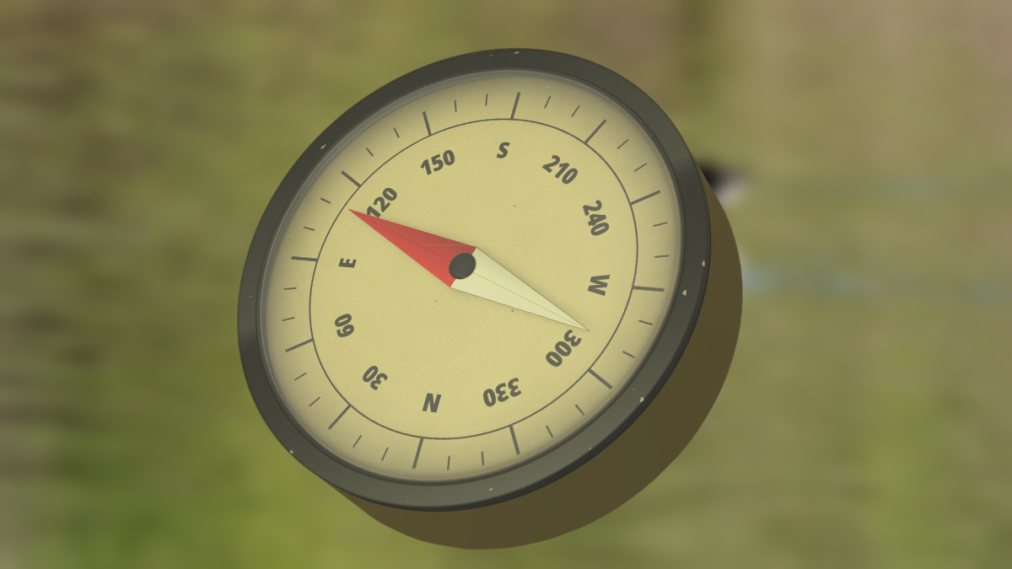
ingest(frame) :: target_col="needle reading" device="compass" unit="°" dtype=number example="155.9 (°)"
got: 110 (°)
